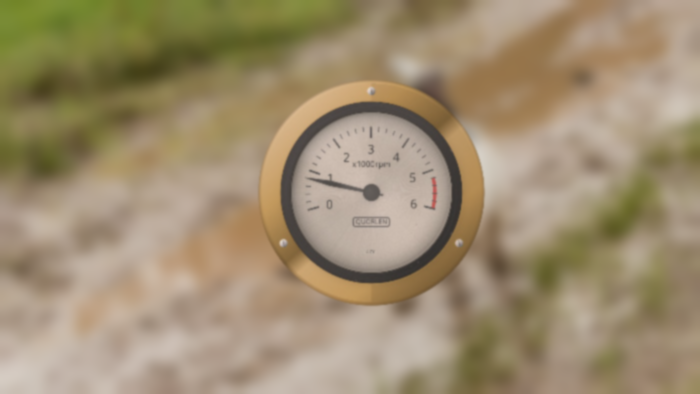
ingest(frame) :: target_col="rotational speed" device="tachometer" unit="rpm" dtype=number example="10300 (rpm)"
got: 800 (rpm)
